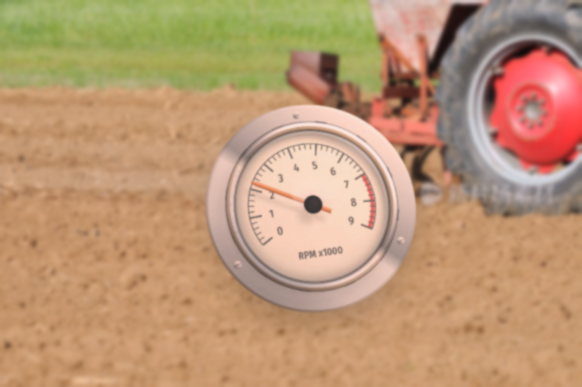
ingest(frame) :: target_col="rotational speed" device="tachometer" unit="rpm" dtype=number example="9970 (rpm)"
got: 2200 (rpm)
